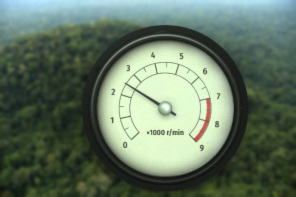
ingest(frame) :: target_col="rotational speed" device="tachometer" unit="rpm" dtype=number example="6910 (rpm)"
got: 2500 (rpm)
